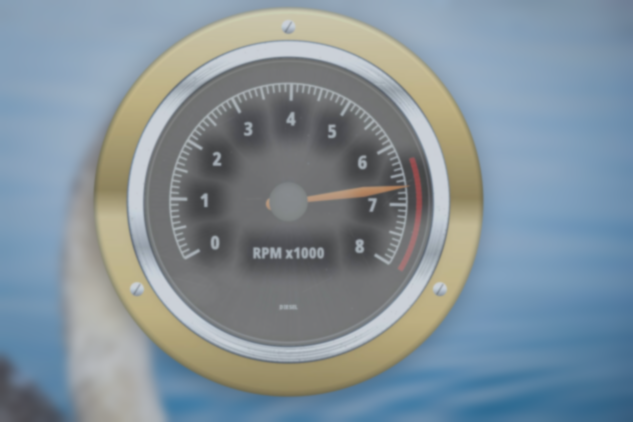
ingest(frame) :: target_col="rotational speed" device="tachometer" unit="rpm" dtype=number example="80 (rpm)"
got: 6700 (rpm)
